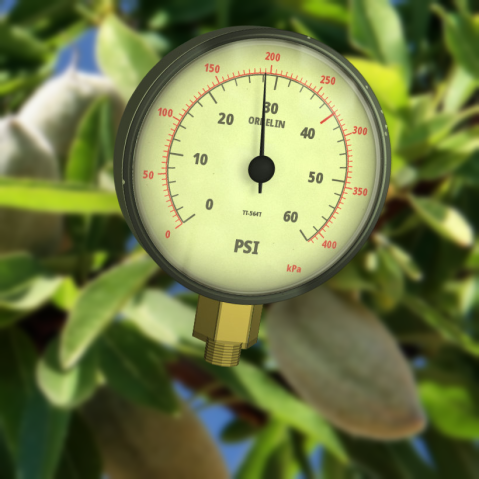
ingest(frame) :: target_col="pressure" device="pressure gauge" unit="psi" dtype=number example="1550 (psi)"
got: 28 (psi)
